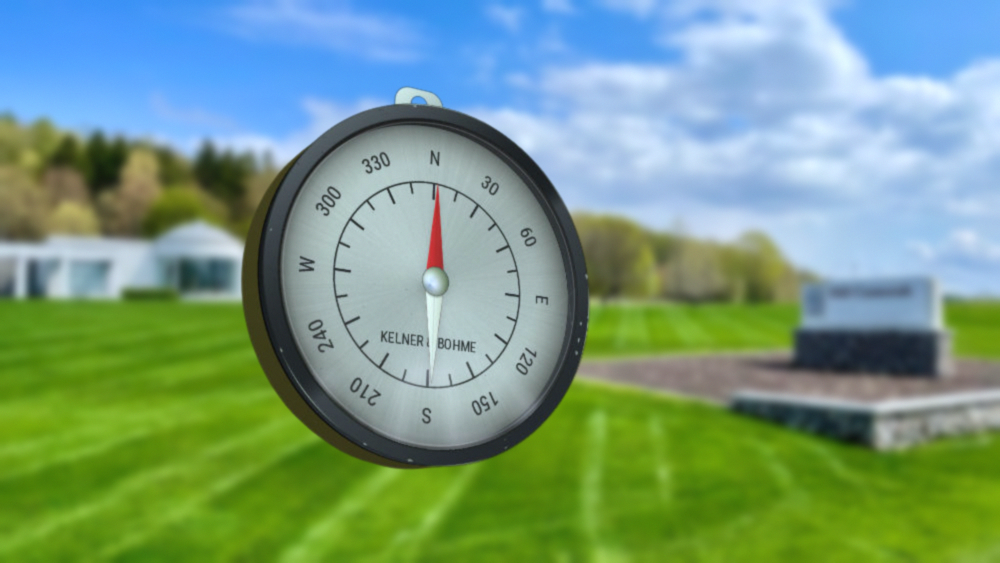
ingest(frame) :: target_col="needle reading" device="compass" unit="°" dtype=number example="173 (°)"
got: 0 (°)
